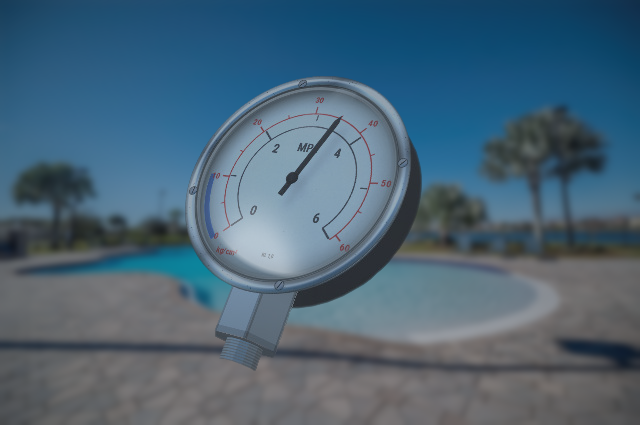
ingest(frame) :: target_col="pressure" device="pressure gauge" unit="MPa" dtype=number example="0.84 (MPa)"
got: 3.5 (MPa)
